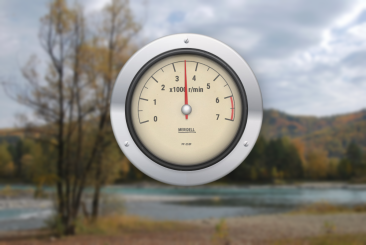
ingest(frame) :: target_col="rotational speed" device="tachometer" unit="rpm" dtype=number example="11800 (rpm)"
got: 3500 (rpm)
